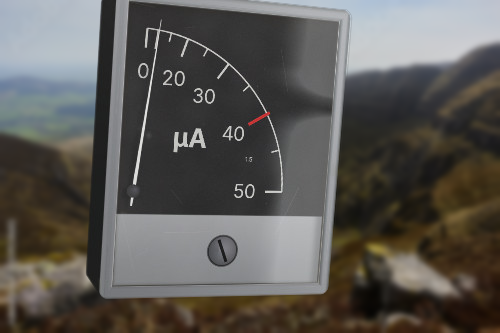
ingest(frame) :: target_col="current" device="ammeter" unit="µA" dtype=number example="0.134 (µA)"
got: 10 (µA)
